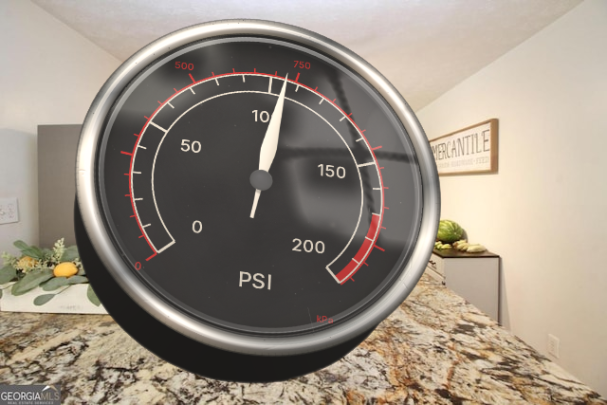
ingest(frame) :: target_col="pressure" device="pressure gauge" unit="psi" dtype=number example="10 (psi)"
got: 105 (psi)
